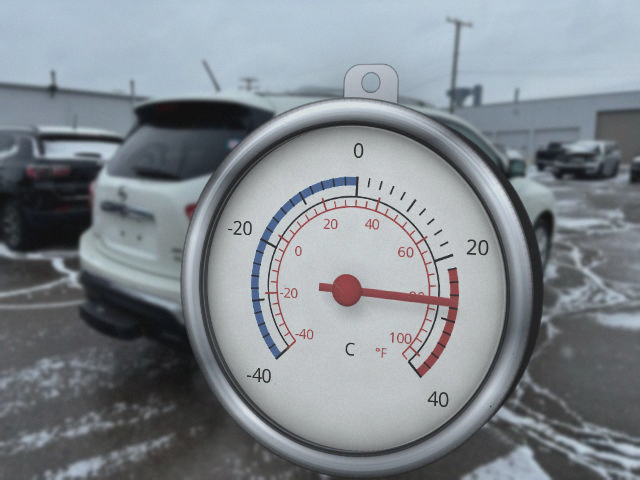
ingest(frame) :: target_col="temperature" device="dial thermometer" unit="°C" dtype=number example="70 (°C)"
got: 27 (°C)
